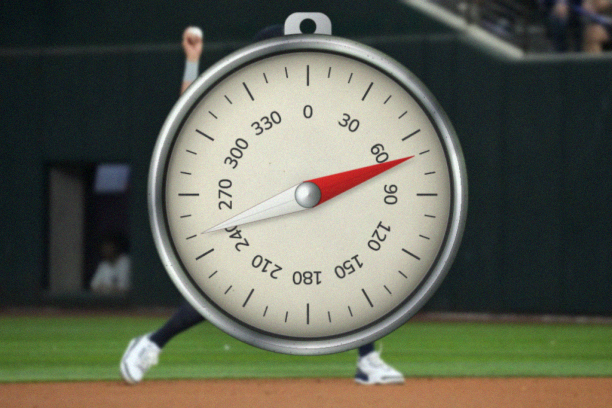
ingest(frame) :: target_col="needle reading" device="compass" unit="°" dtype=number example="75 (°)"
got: 70 (°)
